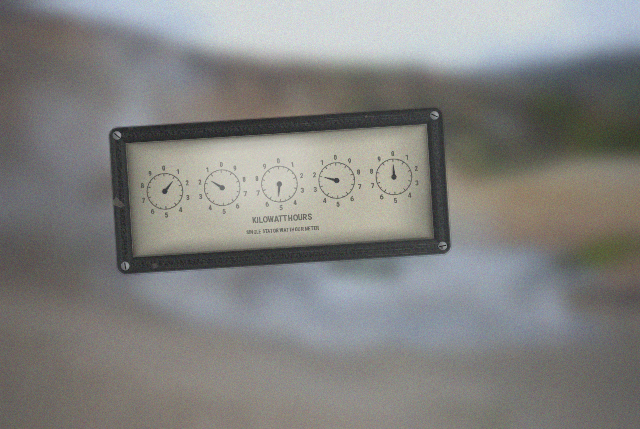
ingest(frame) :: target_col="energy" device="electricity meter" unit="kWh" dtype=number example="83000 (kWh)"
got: 11520 (kWh)
